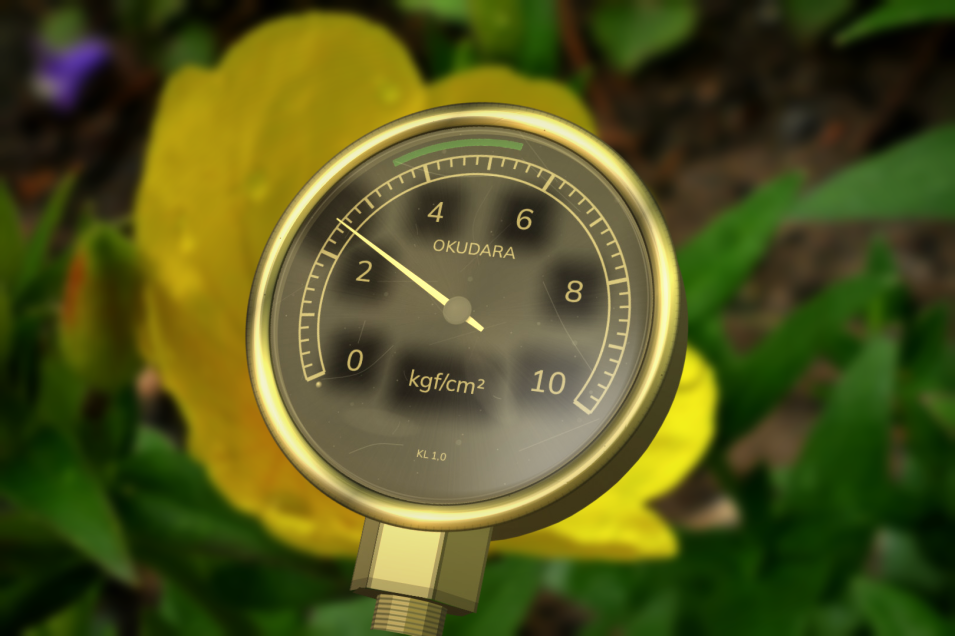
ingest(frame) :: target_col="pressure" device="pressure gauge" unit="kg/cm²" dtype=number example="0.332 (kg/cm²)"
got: 2.5 (kg/cm²)
